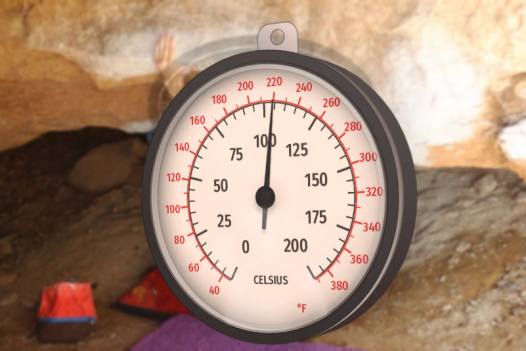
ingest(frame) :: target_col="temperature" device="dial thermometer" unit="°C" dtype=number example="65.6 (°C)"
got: 105 (°C)
